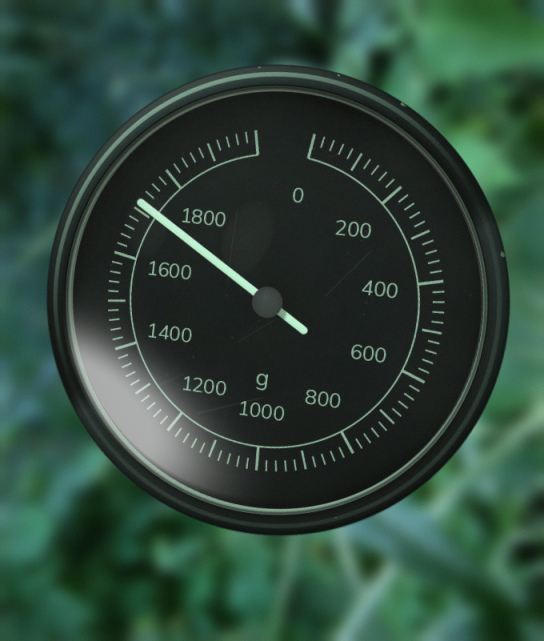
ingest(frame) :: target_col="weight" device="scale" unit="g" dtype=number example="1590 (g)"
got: 1720 (g)
